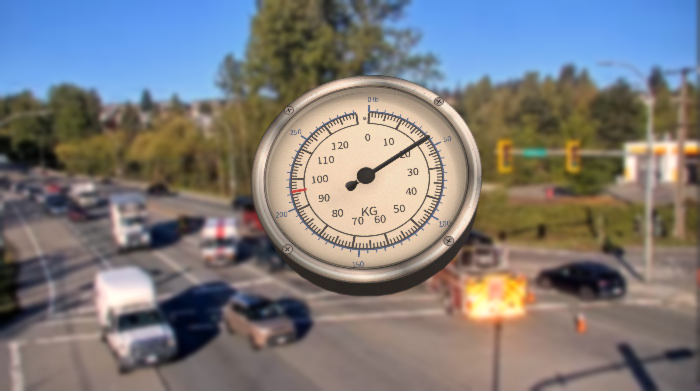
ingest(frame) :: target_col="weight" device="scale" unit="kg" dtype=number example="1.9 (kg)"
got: 20 (kg)
